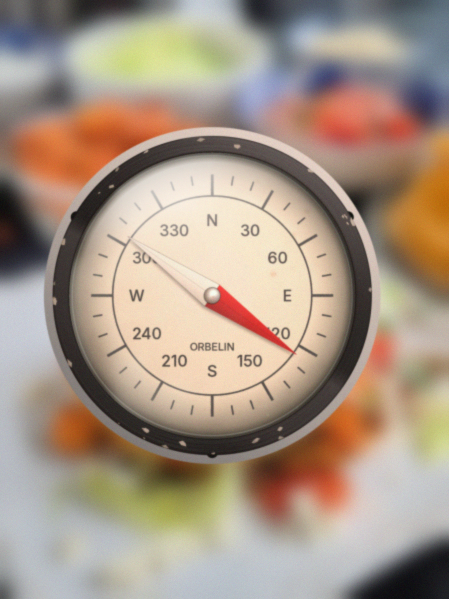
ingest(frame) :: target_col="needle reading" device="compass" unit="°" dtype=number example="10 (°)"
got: 125 (°)
